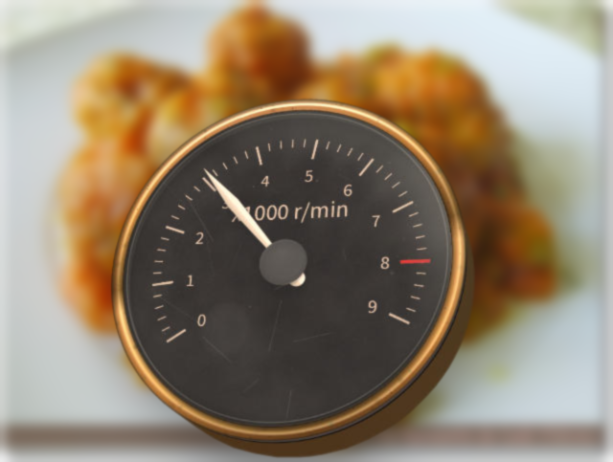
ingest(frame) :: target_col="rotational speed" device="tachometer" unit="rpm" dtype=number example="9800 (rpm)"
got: 3100 (rpm)
